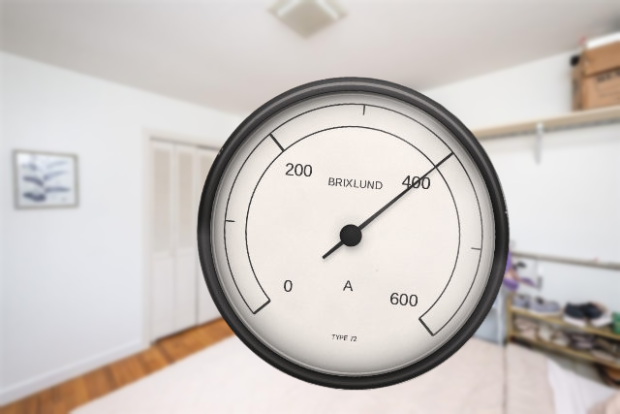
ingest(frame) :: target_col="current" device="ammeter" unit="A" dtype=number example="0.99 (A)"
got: 400 (A)
